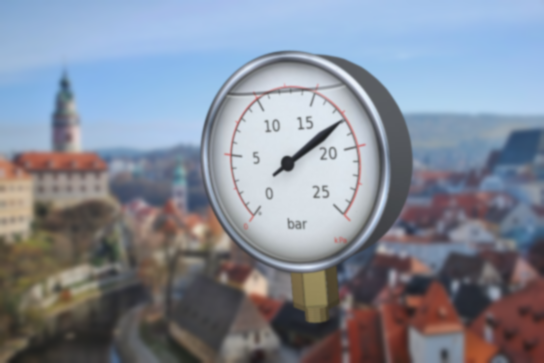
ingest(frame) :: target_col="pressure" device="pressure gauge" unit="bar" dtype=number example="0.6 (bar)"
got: 18 (bar)
